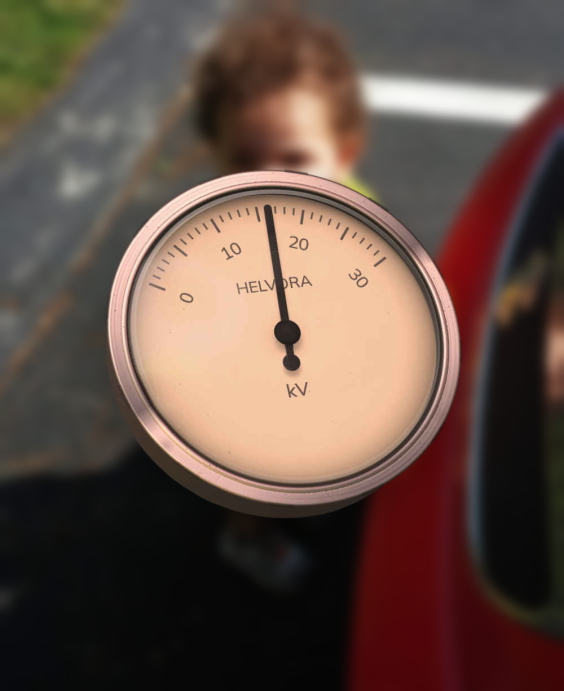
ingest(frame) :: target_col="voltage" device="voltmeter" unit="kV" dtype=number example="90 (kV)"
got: 16 (kV)
